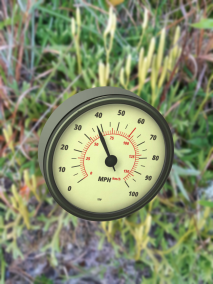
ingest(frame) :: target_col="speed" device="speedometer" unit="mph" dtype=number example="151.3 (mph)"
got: 37.5 (mph)
